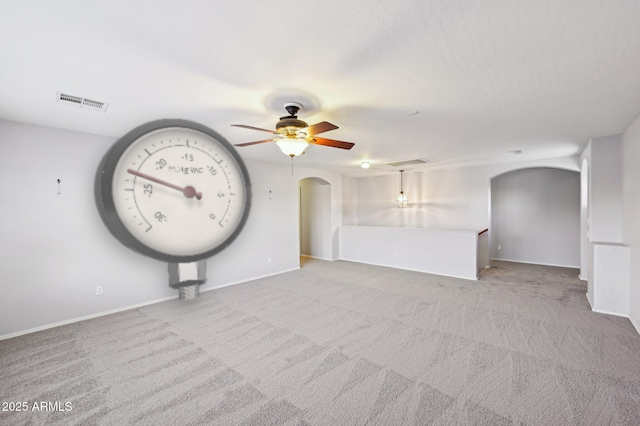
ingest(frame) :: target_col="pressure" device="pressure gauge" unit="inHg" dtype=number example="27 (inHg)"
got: -23 (inHg)
